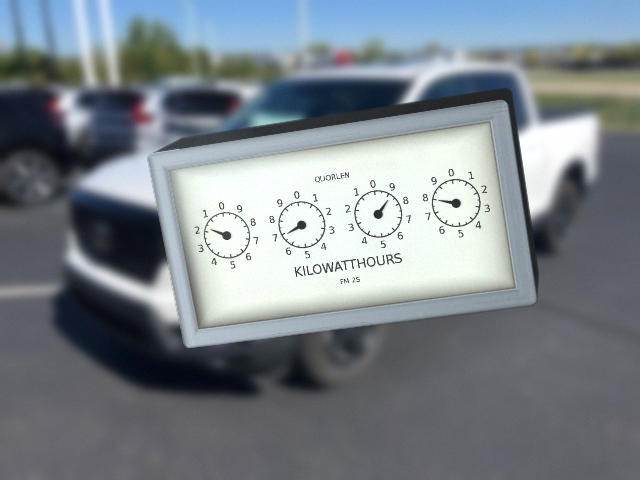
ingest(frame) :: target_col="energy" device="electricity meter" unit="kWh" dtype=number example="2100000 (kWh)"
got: 1688 (kWh)
